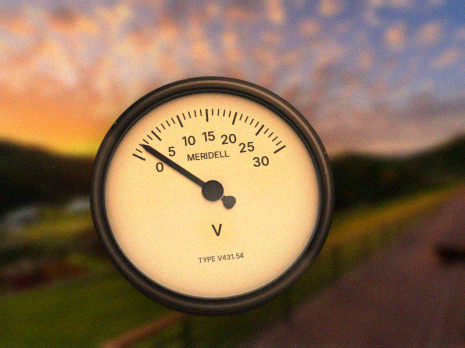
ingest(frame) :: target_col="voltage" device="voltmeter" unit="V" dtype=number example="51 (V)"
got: 2 (V)
